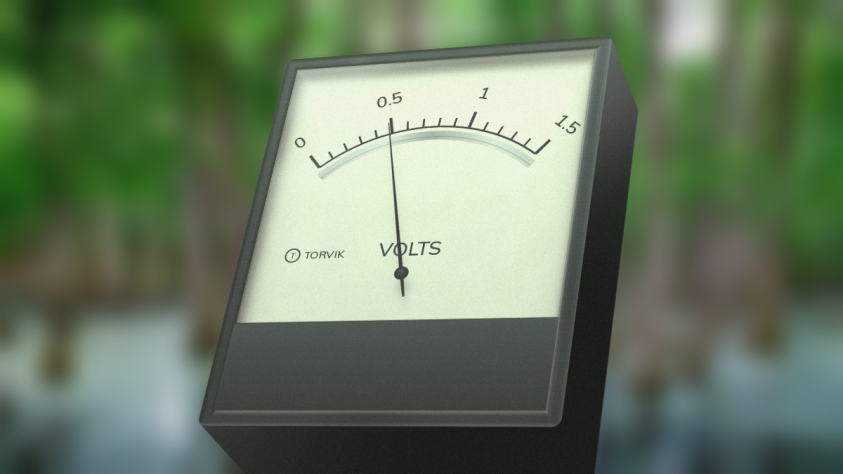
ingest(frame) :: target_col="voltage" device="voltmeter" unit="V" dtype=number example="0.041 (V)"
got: 0.5 (V)
